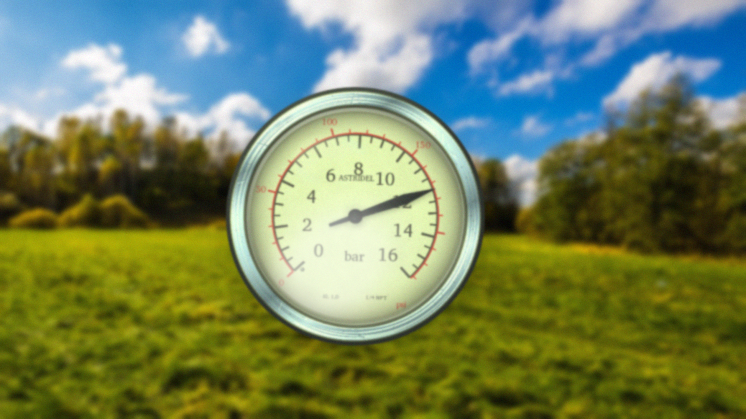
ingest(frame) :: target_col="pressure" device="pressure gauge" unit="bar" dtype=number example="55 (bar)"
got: 12 (bar)
